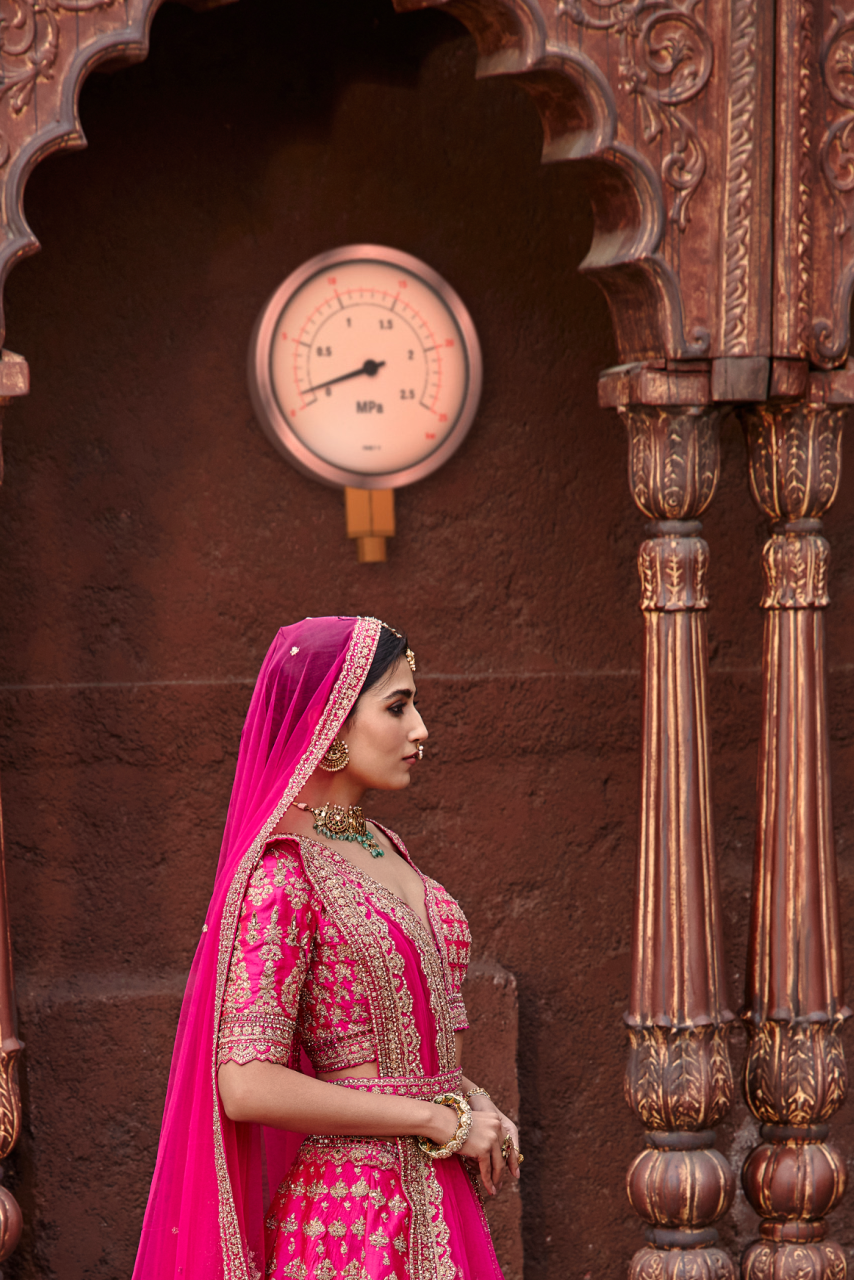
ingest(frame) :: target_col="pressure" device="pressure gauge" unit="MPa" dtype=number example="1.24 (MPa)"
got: 0.1 (MPa)
